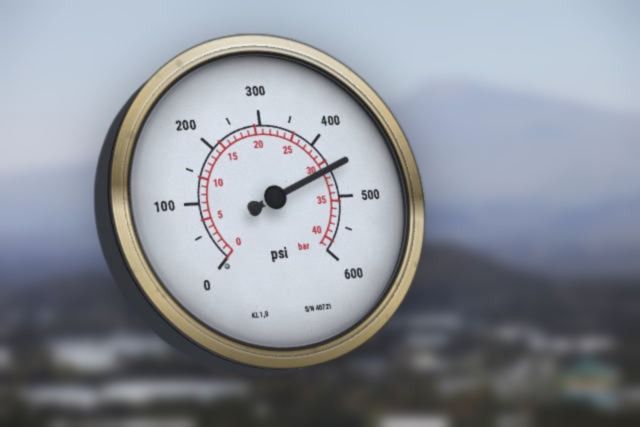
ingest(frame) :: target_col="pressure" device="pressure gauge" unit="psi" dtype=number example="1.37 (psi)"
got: 450 (psi)
